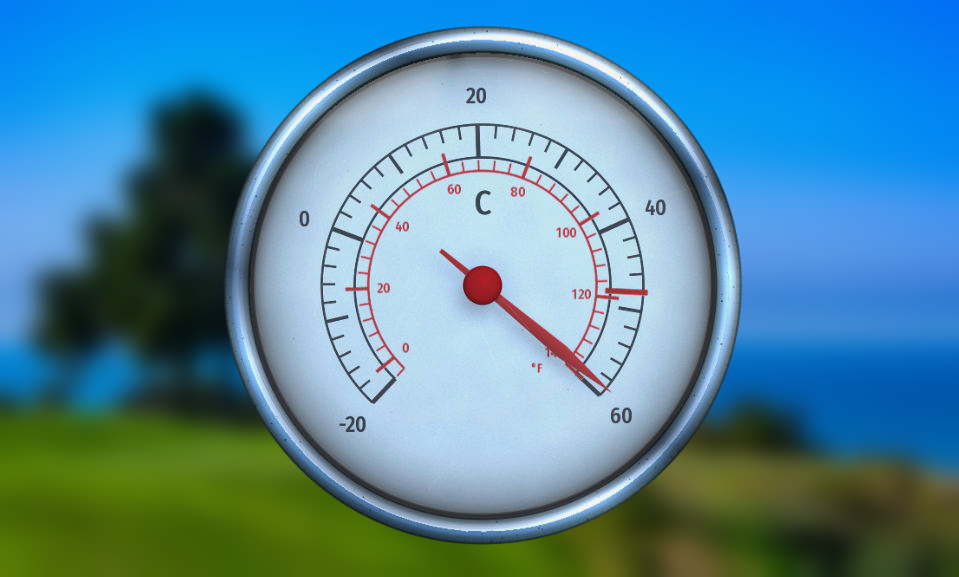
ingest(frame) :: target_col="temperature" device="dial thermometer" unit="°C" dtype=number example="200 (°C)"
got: 59 (°C)
